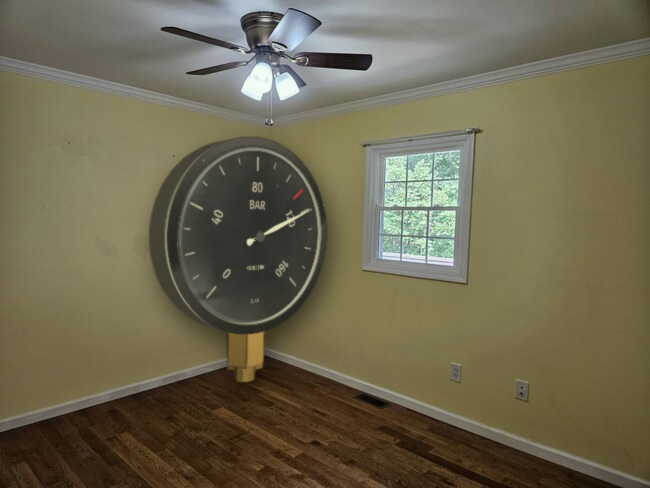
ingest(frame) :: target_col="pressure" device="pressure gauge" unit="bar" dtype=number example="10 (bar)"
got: 120 (bar)
